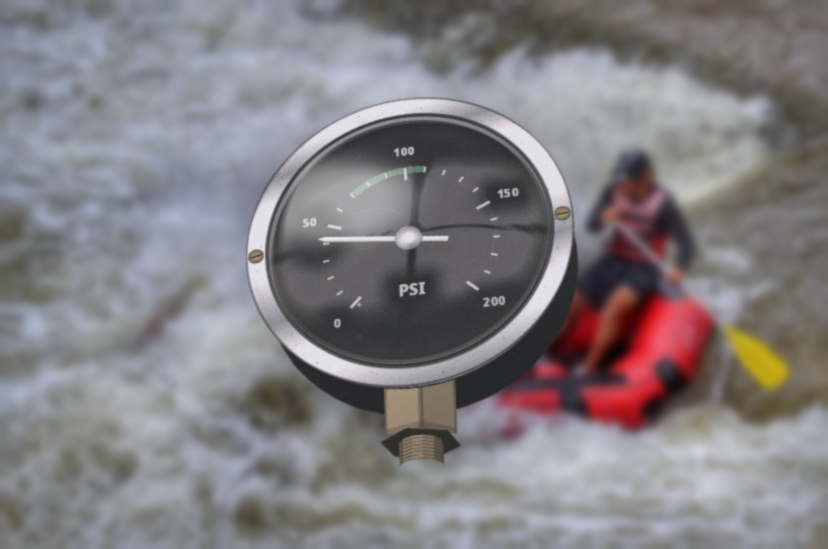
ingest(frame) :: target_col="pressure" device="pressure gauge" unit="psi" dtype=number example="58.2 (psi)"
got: 40 (psi)
